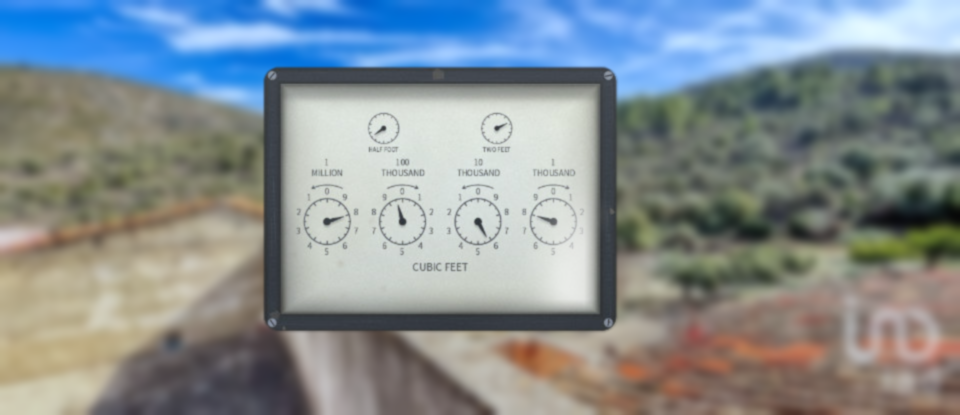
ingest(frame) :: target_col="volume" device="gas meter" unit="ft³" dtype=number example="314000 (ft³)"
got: 795800 (ft³)
